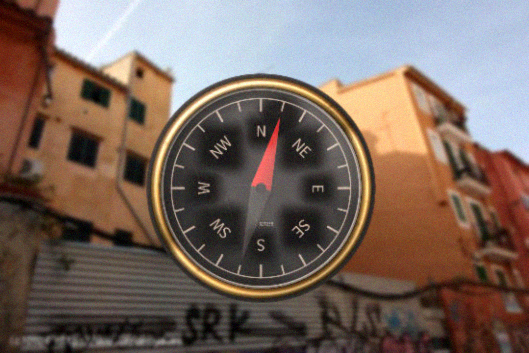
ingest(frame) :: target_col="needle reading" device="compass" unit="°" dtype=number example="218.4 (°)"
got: 15 (°)
